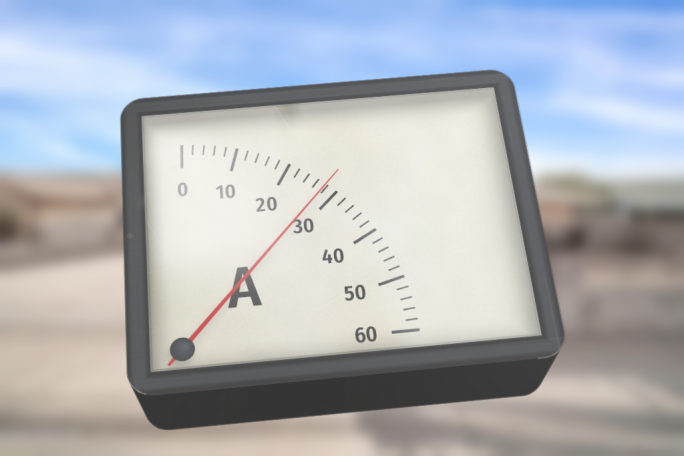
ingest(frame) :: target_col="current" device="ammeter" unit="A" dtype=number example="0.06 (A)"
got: 28 (A)
